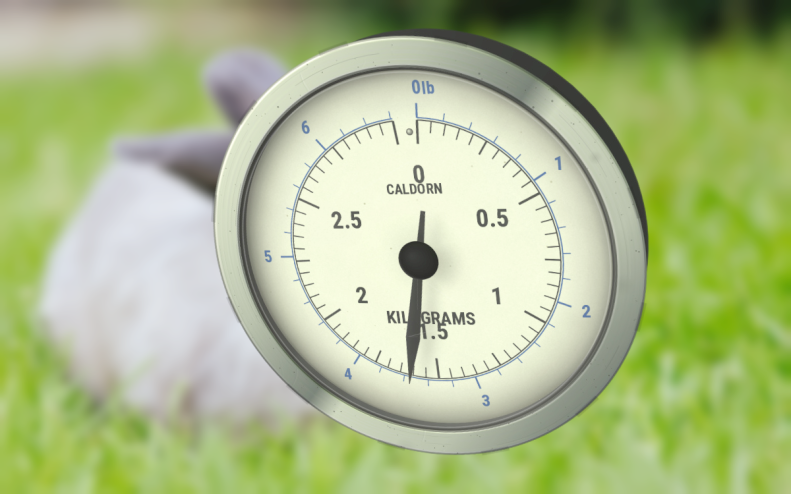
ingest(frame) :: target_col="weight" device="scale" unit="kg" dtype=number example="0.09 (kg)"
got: 1.6 (kg)
